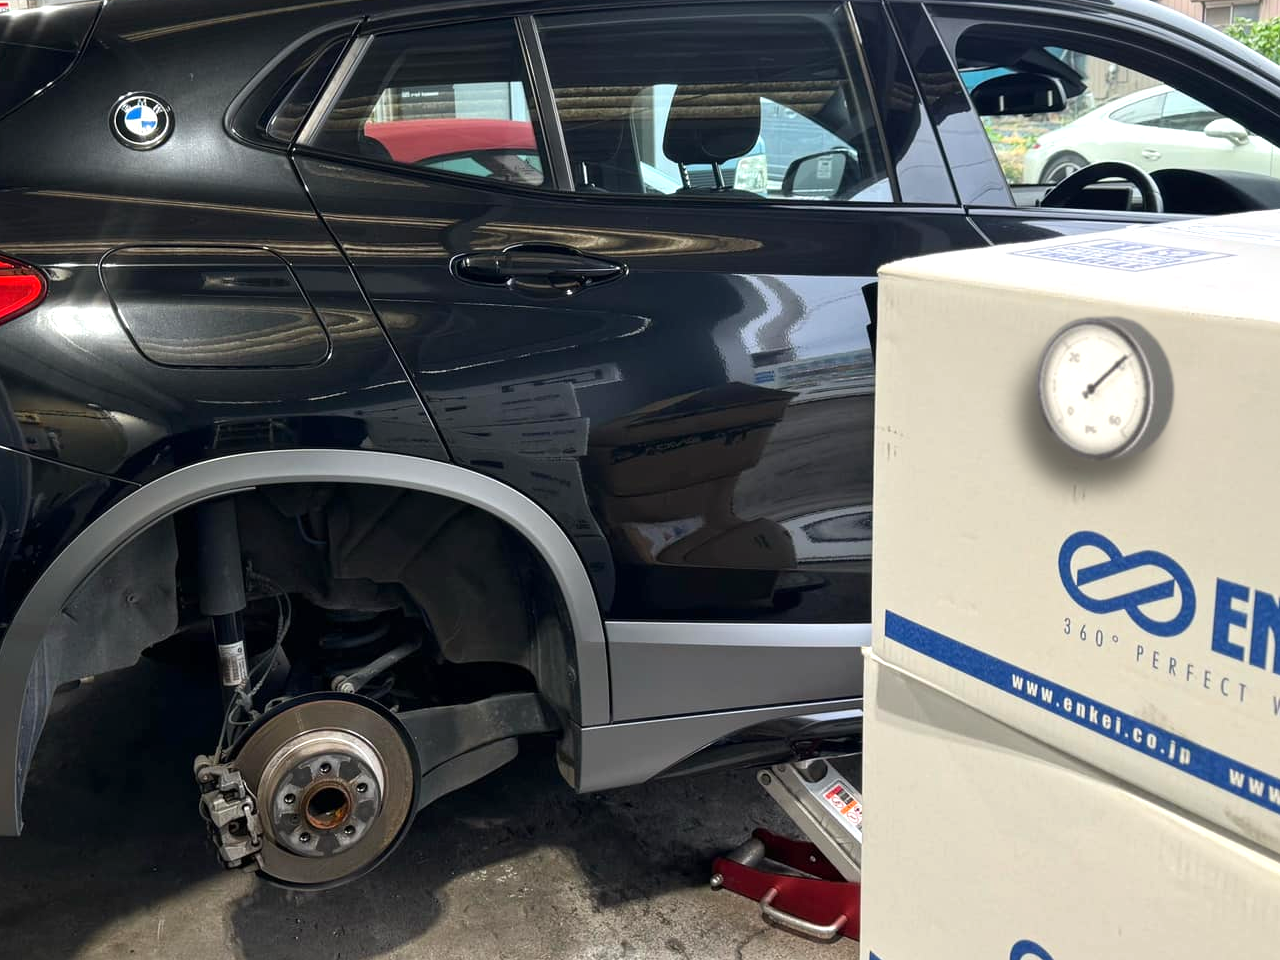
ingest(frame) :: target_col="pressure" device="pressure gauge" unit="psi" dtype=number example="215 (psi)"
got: 40 (psi)
